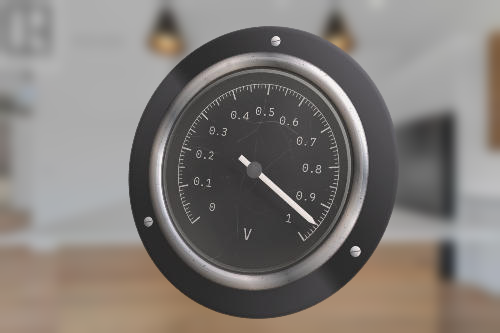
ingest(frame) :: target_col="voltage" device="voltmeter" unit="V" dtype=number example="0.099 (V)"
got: 0.95 (V)
